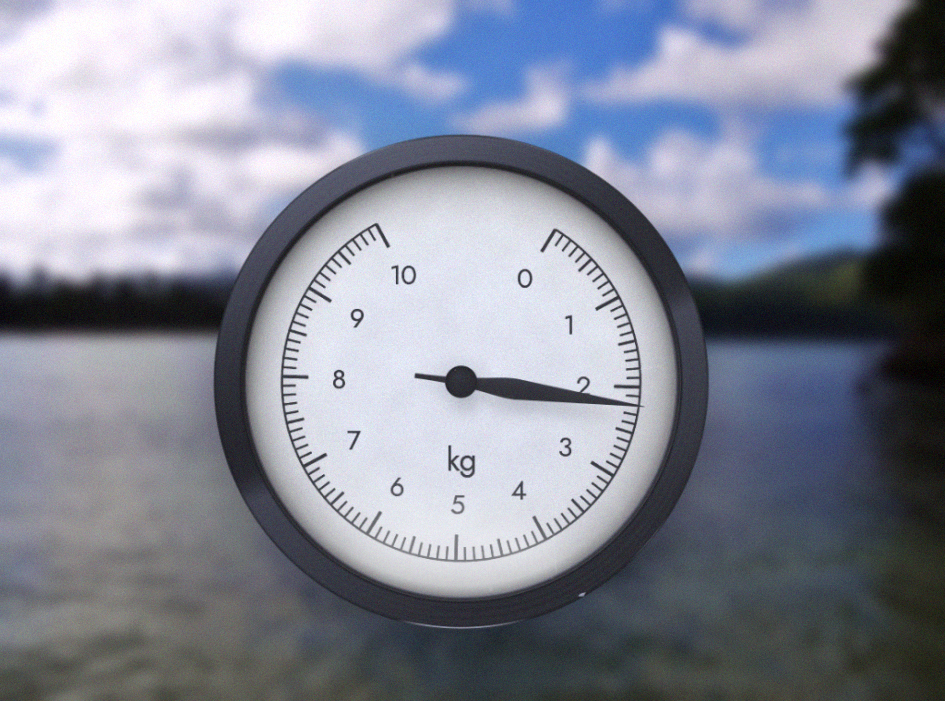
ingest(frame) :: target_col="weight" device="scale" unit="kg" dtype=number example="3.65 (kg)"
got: 2.2 (kg)
